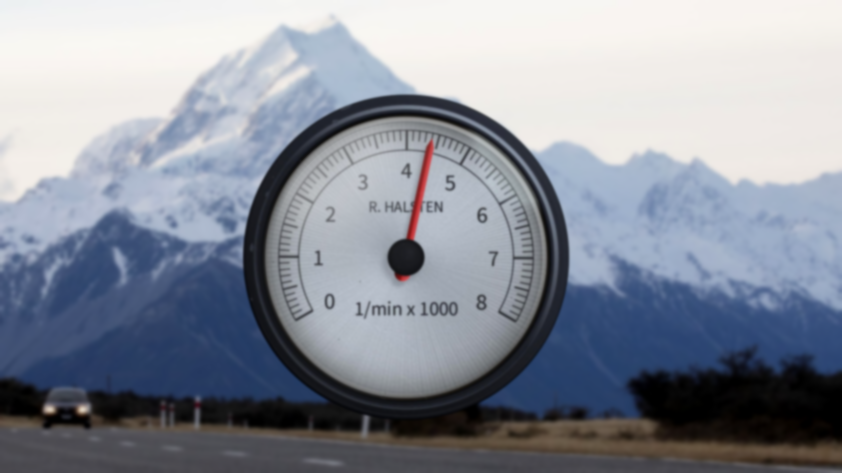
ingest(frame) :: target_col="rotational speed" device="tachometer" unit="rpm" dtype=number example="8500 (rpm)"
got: 4400 (rpm)
